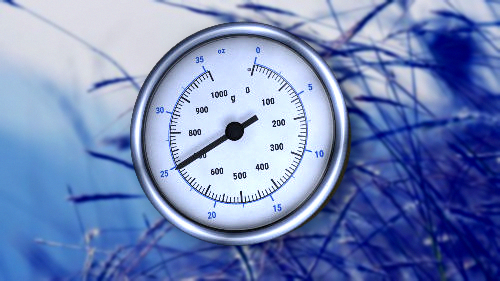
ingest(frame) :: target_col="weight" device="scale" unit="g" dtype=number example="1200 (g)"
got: 700 (g)
